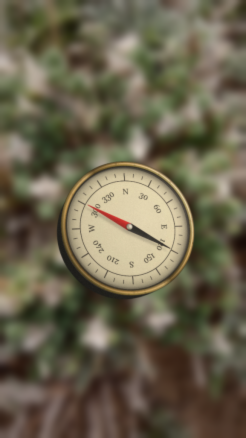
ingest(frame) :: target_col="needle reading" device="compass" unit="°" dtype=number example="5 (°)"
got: 300 (°)
